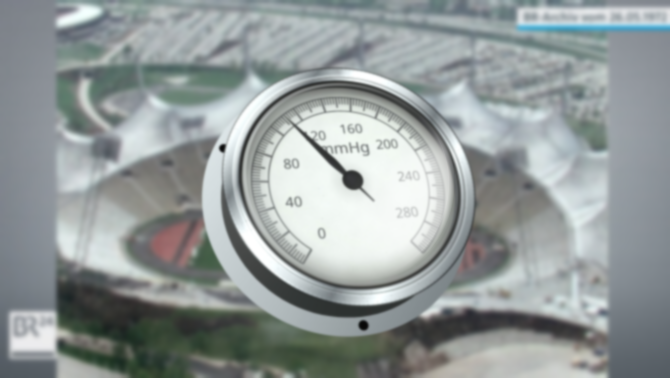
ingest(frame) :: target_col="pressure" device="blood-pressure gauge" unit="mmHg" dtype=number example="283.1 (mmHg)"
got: 110 (mmHg)
